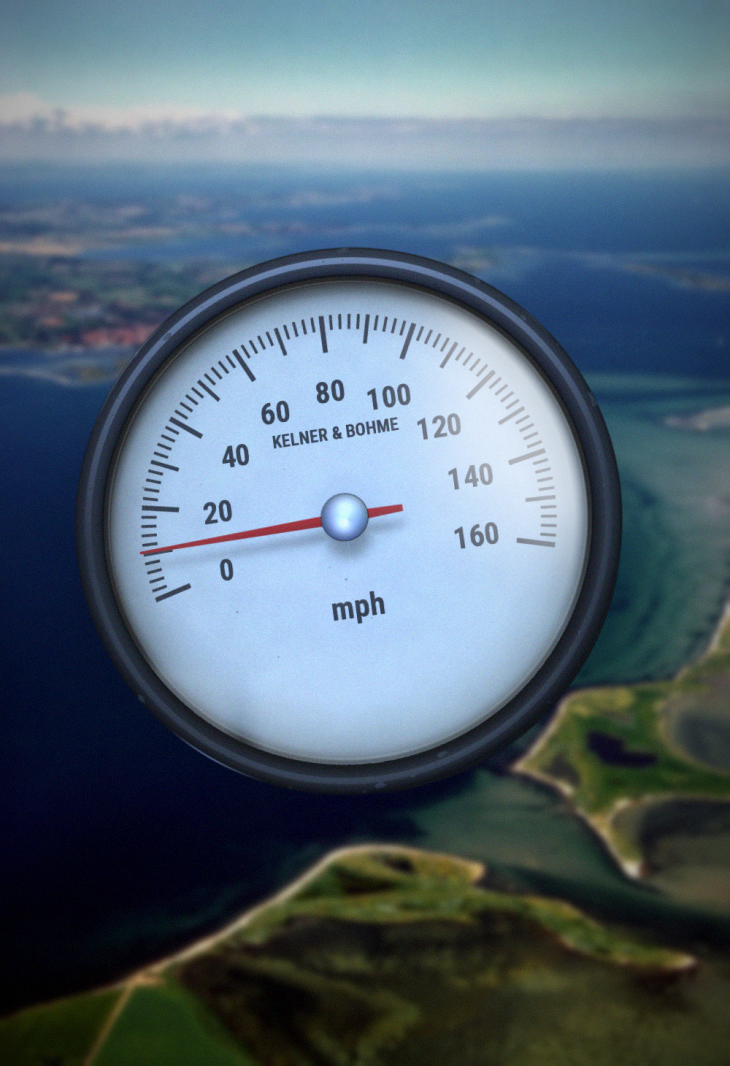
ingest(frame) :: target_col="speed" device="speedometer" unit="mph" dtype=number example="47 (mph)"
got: 10 (mph)
